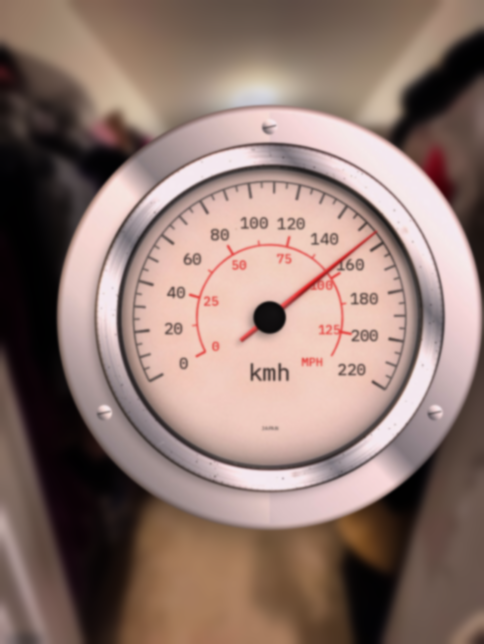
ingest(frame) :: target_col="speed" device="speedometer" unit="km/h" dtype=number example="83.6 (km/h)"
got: 155 (km/h)
